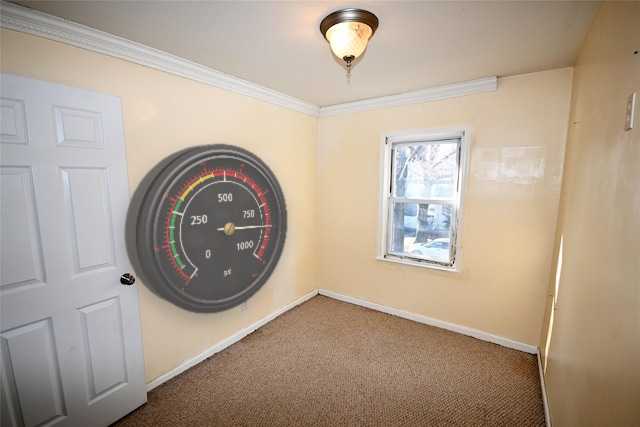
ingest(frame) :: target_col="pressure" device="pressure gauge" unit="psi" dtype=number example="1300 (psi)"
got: 850 (psi)
